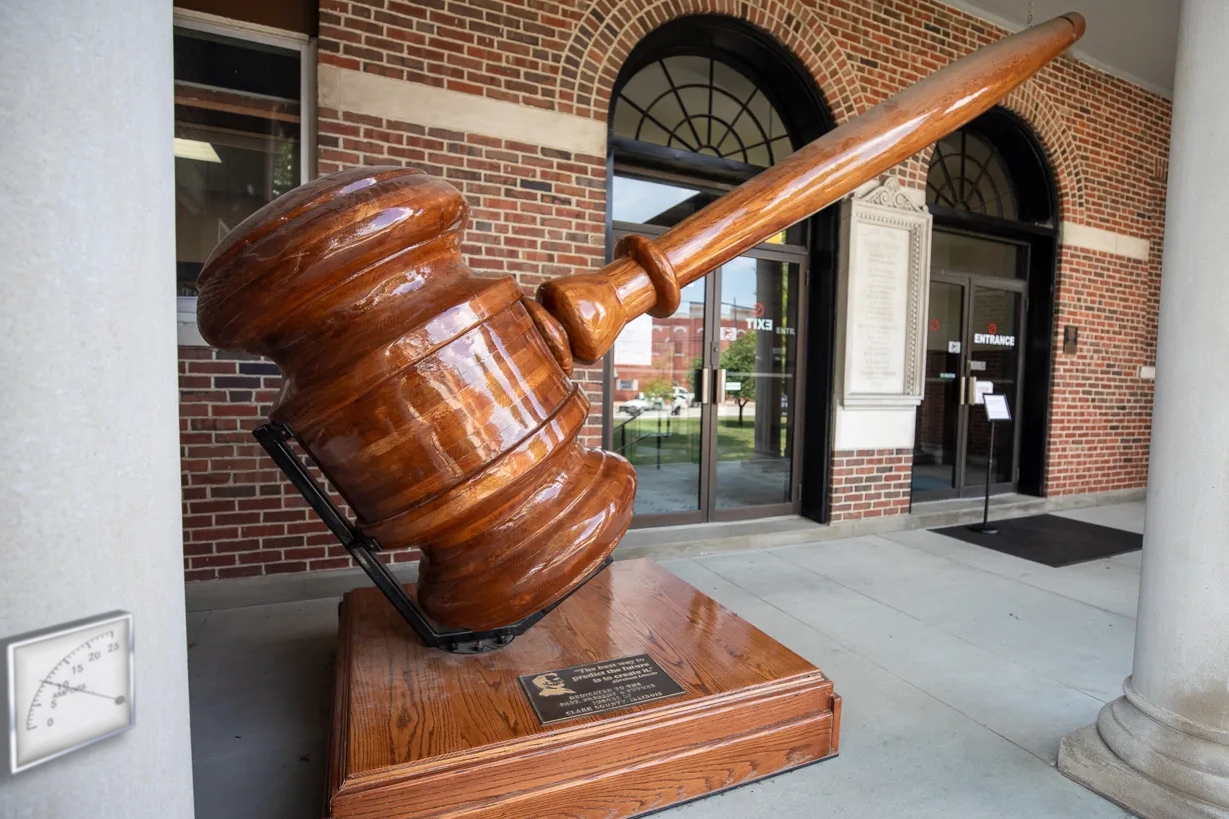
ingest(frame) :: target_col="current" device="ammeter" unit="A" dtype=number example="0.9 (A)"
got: 10 (A)
